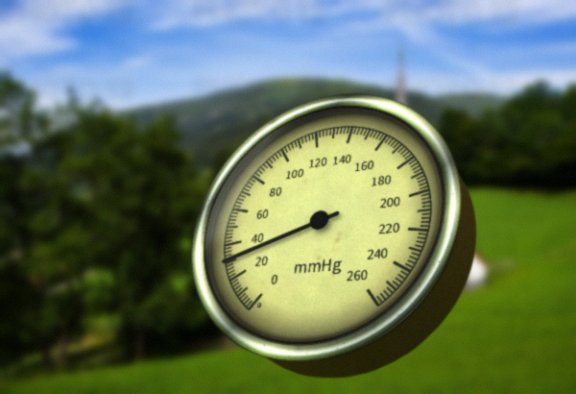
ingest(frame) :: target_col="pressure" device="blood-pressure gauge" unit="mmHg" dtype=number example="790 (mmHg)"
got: 30 (mmHg)
